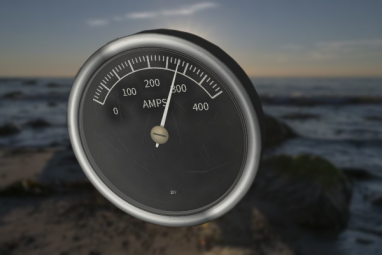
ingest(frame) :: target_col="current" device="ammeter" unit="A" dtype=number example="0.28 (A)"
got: 280 (A)
